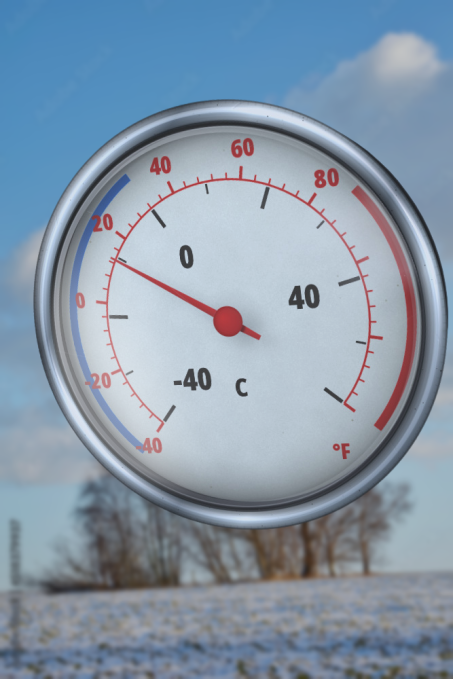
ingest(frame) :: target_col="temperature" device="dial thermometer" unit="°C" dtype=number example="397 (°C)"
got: -10 (°C)
